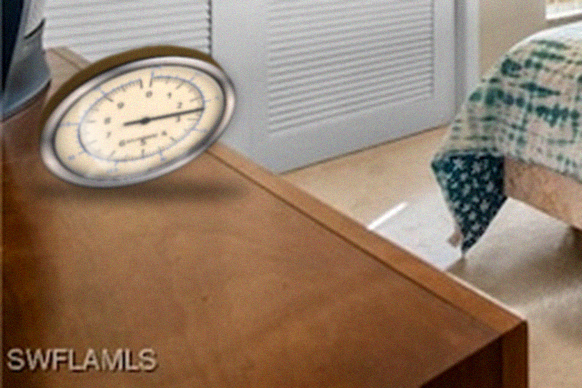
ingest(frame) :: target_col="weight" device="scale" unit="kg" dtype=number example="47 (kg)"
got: 2.5 (kg)
